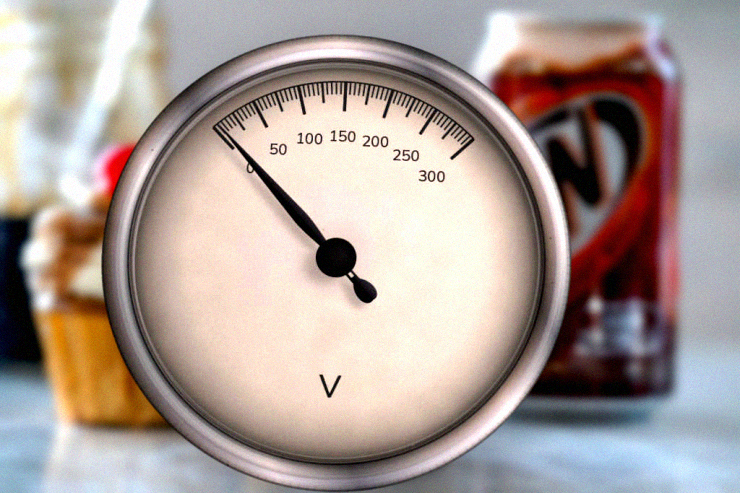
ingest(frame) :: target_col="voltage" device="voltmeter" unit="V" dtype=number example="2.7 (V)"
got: 5 (V)
